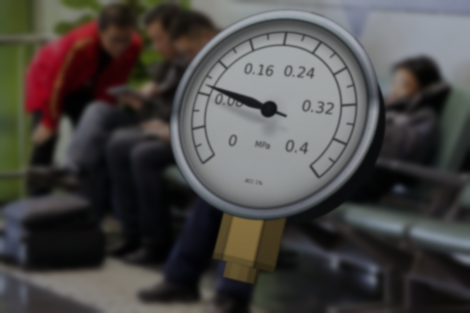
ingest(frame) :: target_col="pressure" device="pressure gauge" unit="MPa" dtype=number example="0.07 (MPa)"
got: 0.09 (MPa)
